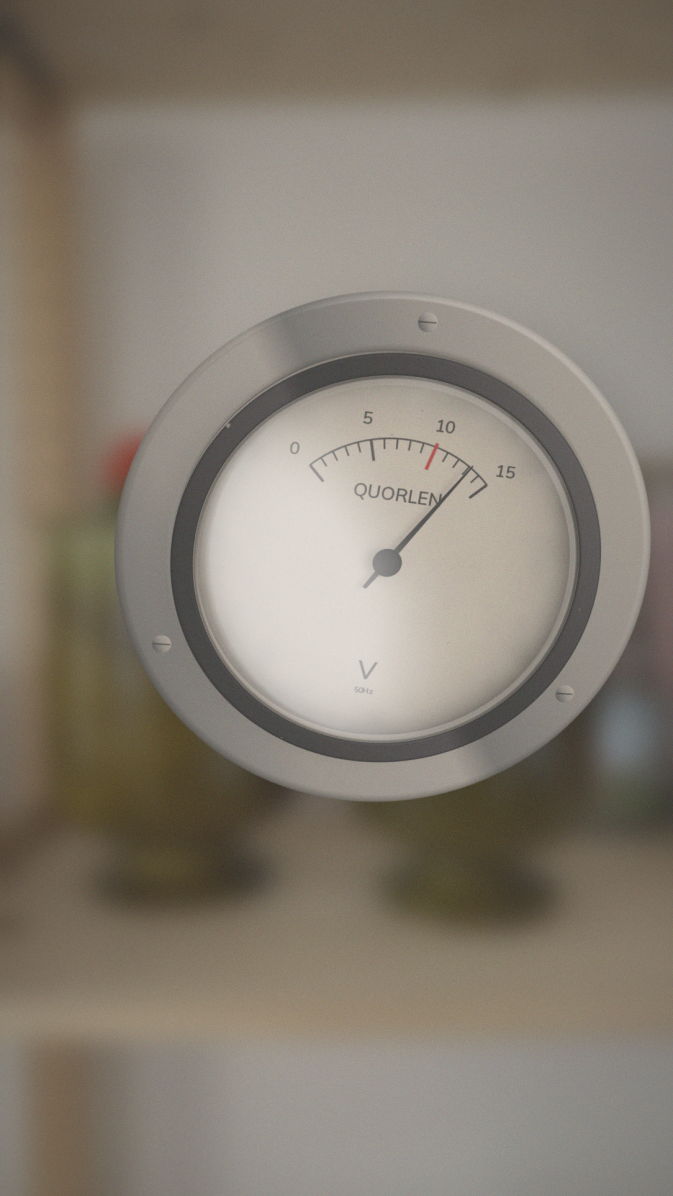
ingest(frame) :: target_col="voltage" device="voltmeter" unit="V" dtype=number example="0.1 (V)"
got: 13 (V)
